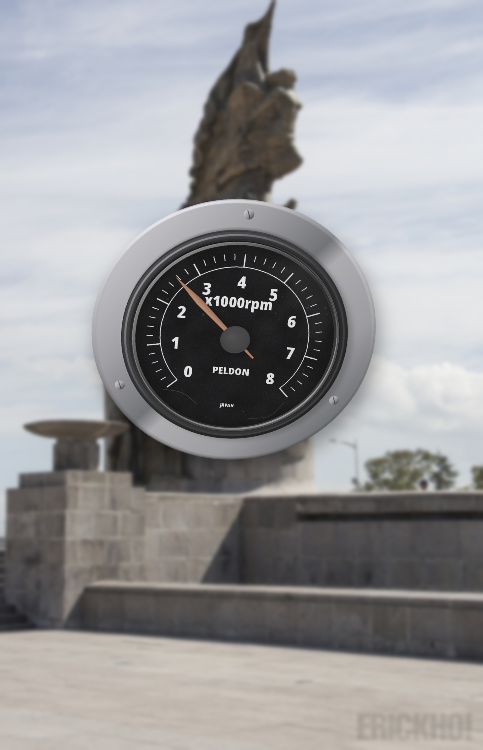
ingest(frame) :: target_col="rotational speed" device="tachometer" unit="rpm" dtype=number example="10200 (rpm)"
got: 2600 (rpm)
